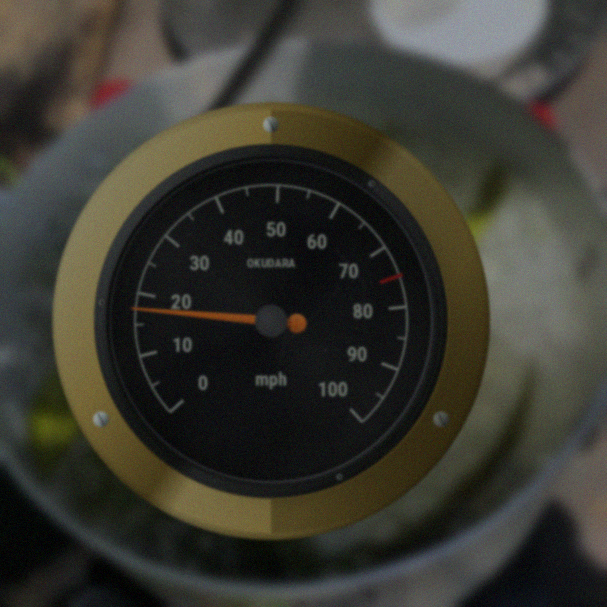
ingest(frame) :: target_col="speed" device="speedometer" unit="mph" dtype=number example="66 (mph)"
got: 17.5 (mph)
